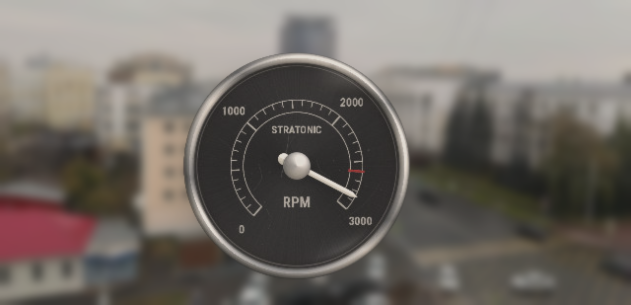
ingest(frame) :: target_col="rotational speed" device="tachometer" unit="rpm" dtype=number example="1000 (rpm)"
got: 2850 (rpm)
